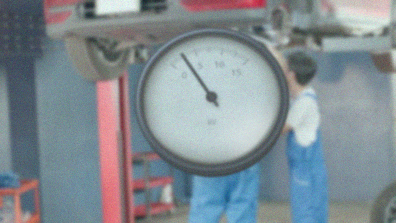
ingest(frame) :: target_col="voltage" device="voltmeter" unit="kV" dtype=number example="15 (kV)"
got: 2.5 (kV)
